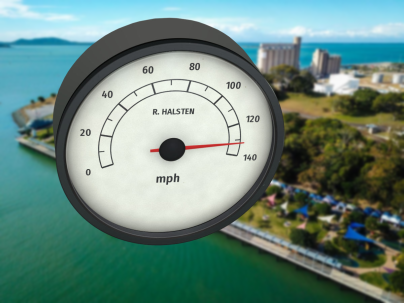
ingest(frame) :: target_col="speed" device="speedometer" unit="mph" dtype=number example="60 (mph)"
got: 130 (mph)
